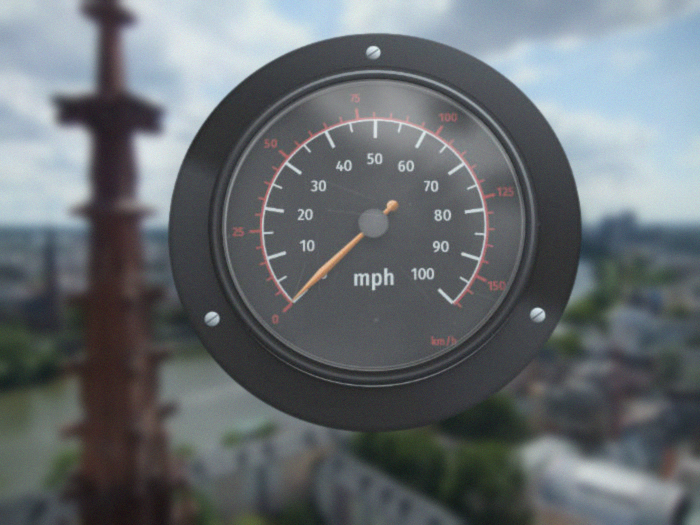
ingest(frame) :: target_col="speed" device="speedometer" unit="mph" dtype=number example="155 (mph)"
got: 0 (mph)
